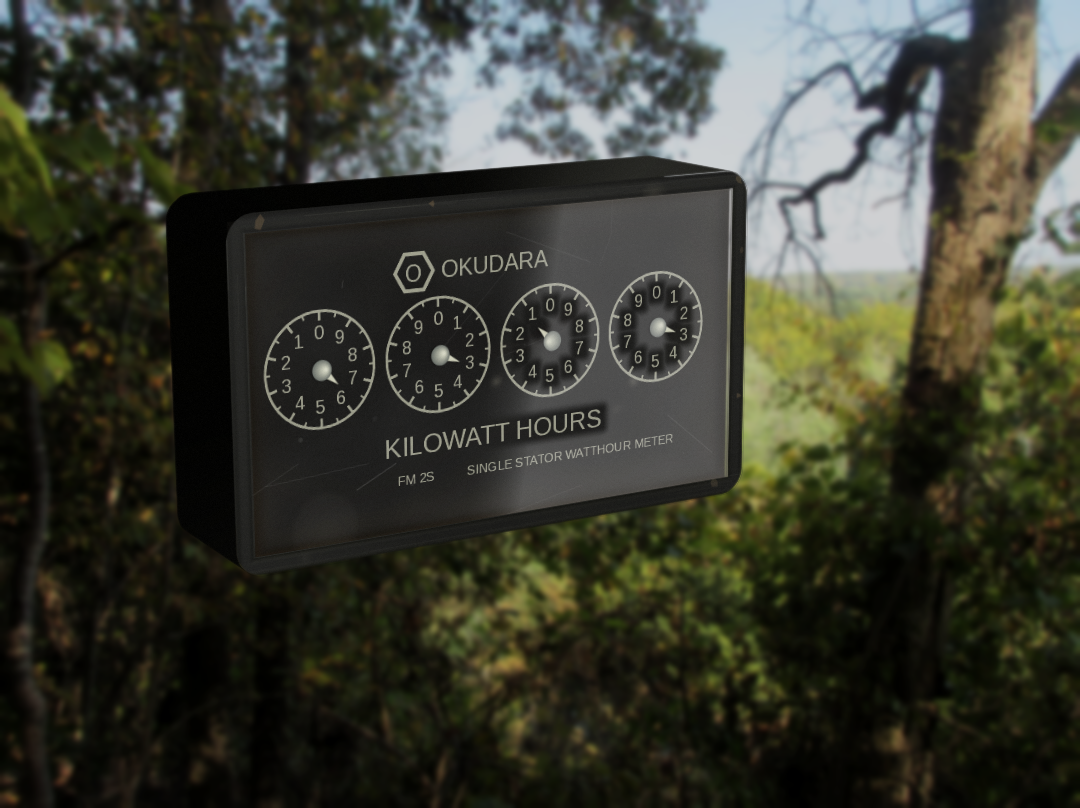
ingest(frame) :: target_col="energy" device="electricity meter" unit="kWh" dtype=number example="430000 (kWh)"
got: 6313 (kWh)
